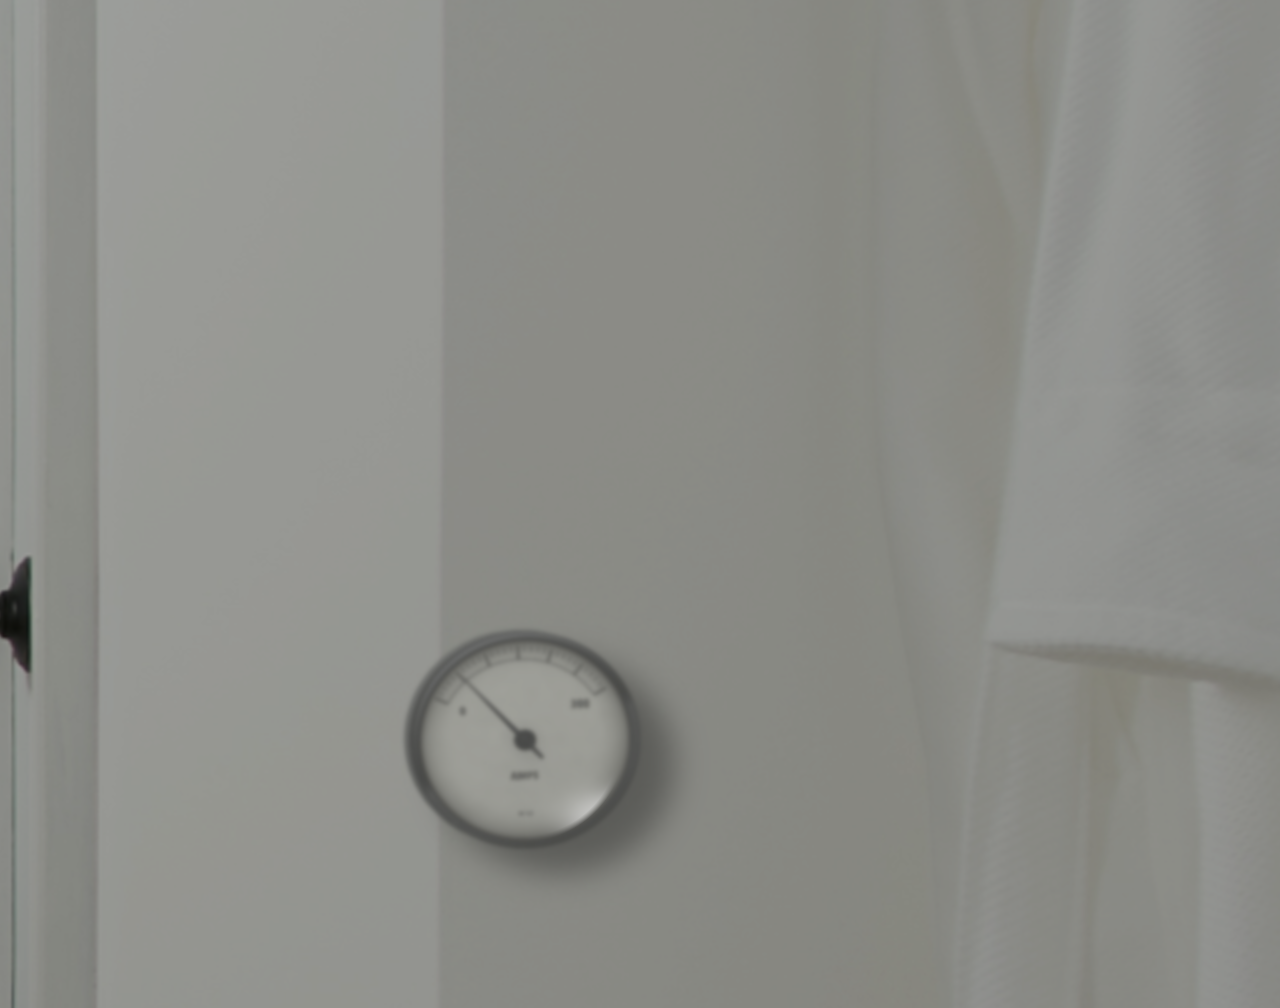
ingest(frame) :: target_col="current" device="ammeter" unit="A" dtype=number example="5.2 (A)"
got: 50 (A)
